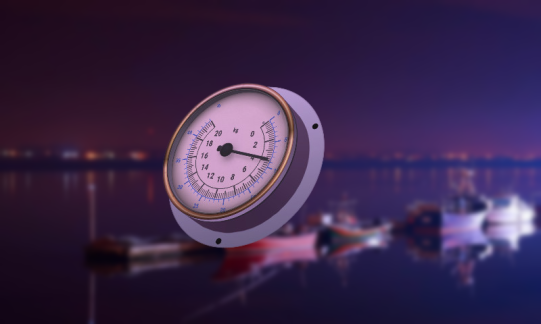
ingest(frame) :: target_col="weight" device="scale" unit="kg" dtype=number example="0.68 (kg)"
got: 4 (kg)
